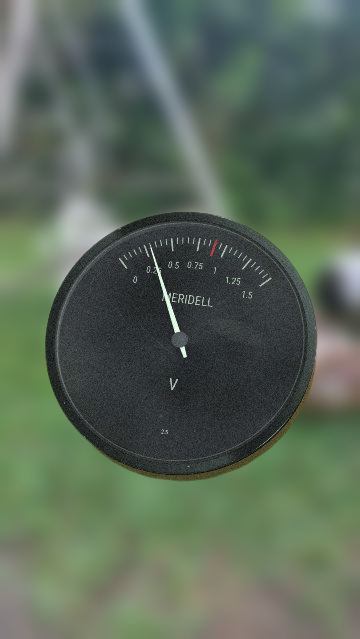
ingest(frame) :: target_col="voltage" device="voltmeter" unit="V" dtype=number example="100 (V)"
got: 0.3 (V)
